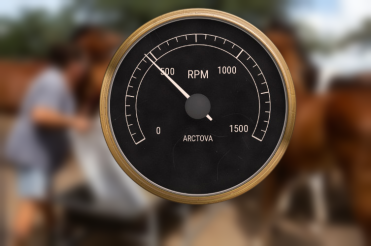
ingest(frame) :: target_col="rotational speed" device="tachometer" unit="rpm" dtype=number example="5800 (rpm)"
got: 475 (rpm)
